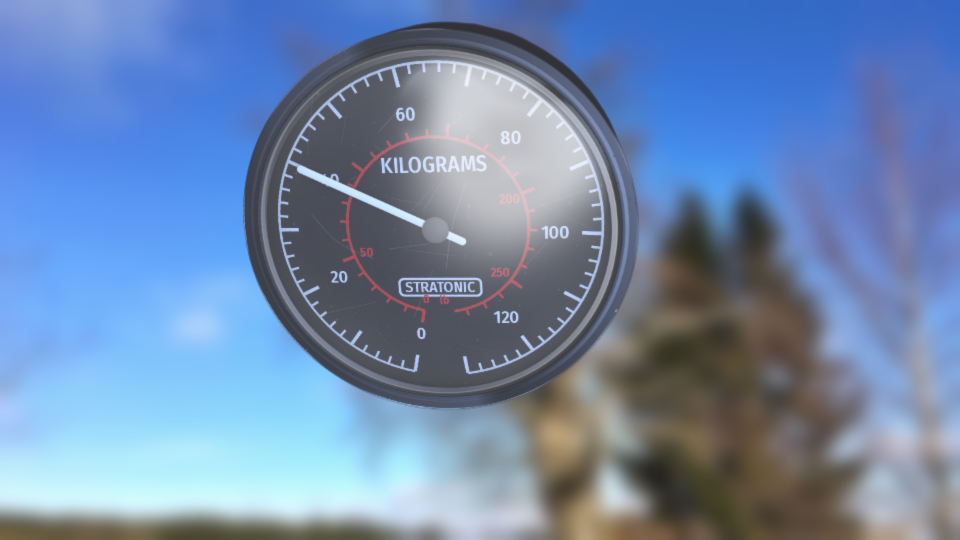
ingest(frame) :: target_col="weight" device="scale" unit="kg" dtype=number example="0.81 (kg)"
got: 40 (kg)
